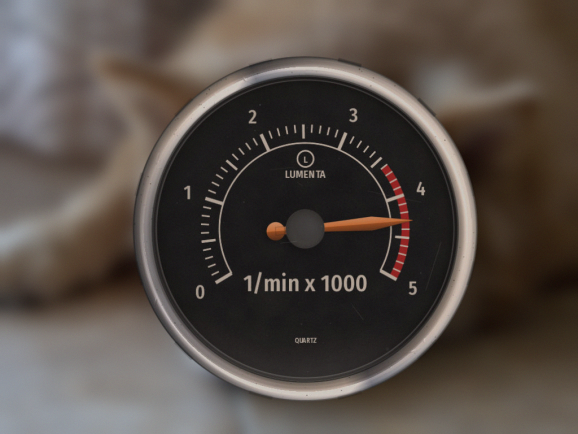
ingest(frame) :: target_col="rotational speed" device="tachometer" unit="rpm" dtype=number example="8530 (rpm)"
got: 4300 (rpm)
